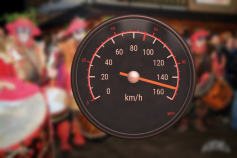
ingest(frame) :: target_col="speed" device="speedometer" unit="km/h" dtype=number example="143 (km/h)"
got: 150 (km/h)
